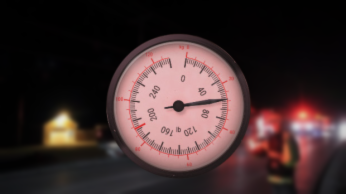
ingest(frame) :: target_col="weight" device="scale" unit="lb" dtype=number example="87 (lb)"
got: 60 (lb)
